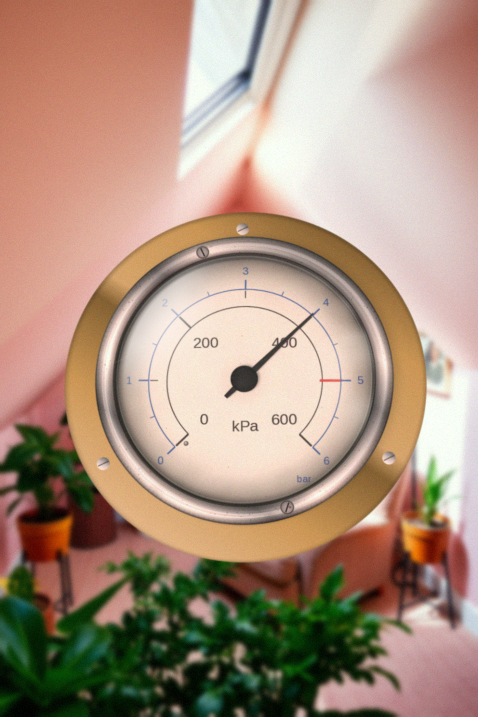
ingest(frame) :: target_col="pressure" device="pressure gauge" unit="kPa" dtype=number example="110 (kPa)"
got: 400 (kPa)
